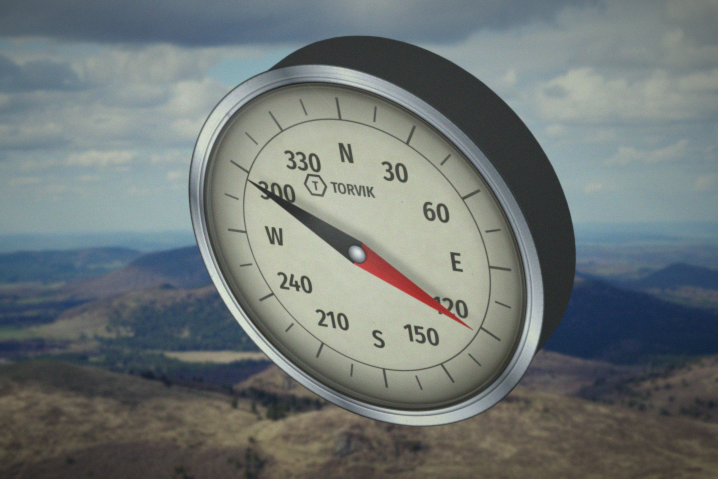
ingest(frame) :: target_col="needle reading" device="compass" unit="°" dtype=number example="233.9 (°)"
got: 120 (°)
